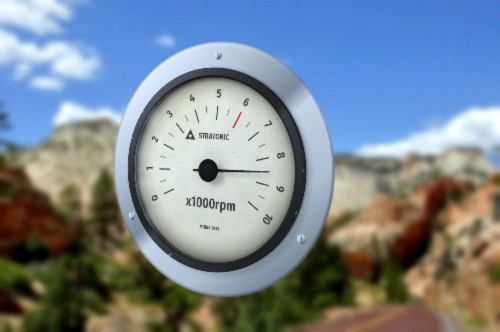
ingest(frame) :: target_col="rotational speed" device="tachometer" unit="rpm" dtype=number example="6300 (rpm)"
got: 8500 (rpm)
